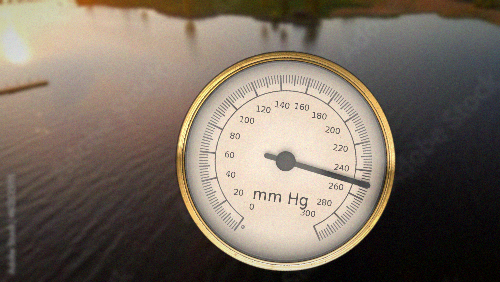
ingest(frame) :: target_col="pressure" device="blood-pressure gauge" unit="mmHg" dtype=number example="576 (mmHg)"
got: 250 (mmHg)
